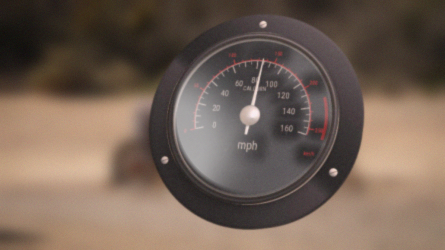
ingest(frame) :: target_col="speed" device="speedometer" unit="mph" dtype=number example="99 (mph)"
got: 85 (mph)
